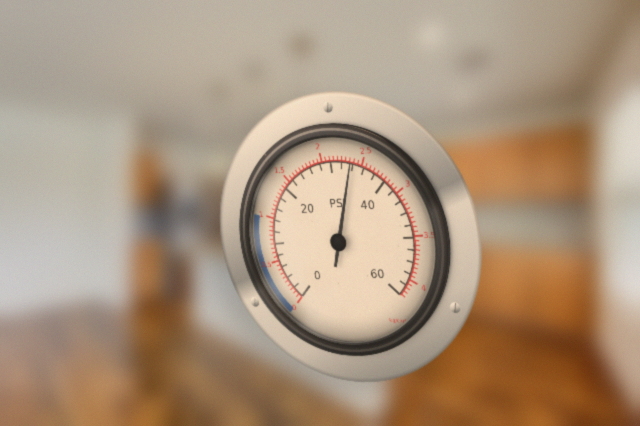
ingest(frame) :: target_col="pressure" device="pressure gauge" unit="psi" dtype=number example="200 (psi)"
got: 34 (psi)
